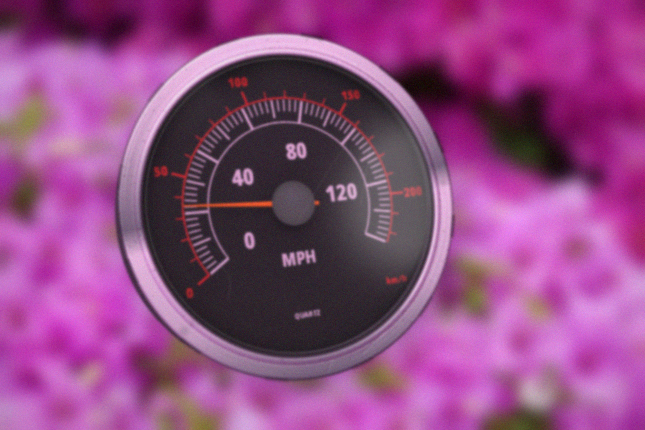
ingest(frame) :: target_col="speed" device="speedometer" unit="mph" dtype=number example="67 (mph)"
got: 22 (mph)
